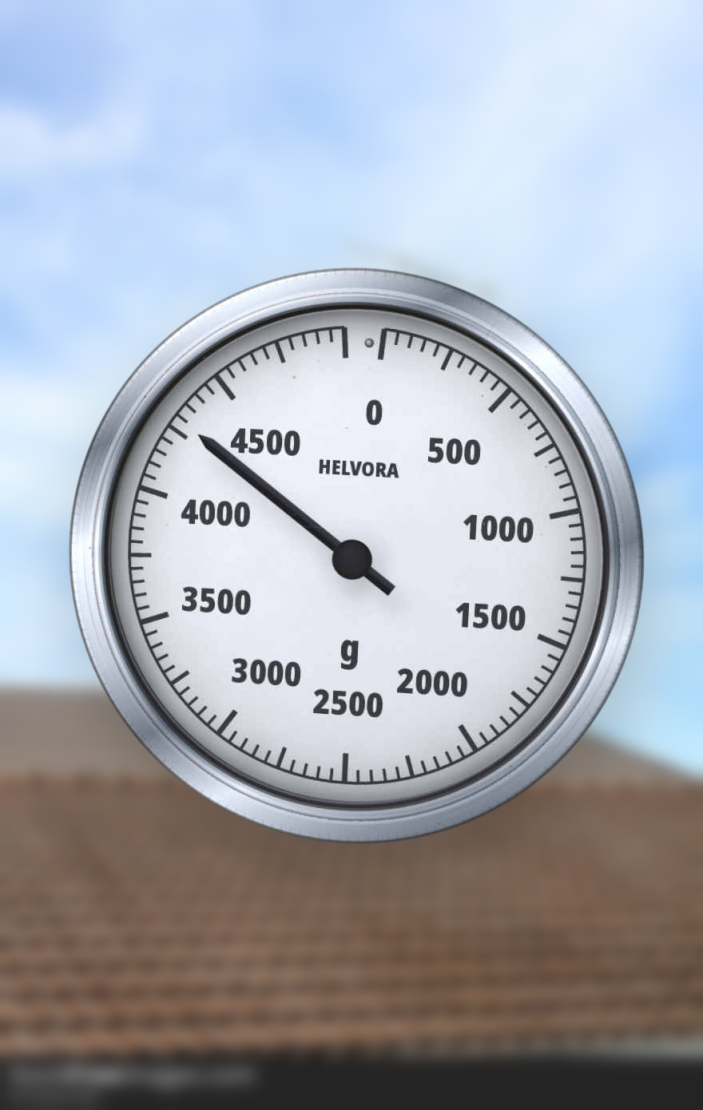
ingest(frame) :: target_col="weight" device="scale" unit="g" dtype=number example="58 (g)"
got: 4300 (g)
